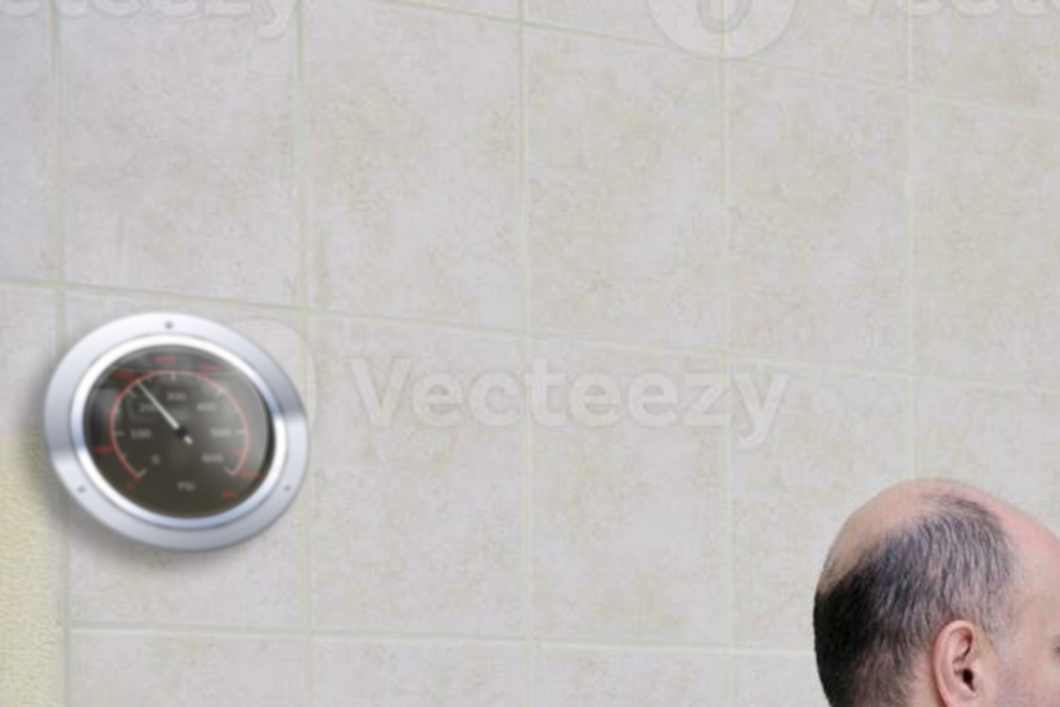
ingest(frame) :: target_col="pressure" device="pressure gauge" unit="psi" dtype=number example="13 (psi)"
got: 225 (psi)
